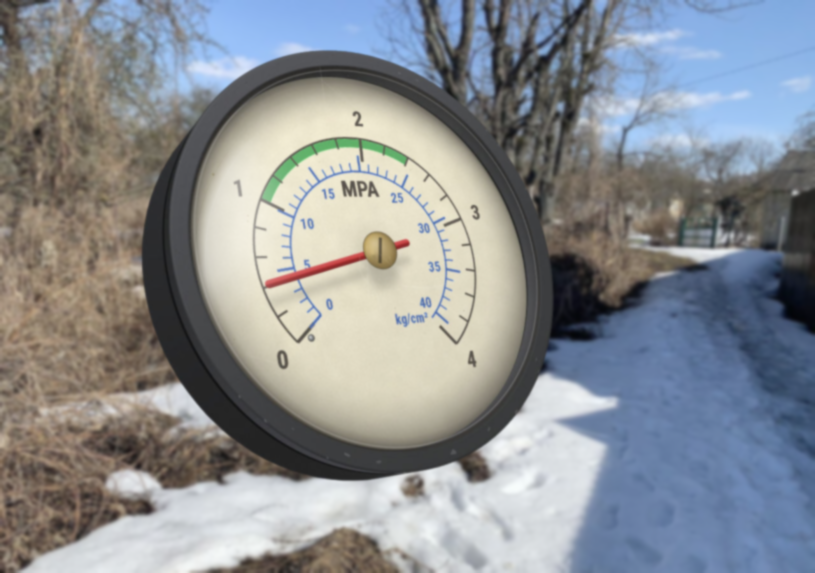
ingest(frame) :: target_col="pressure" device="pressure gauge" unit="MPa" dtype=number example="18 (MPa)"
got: 0.4 (MPa)
